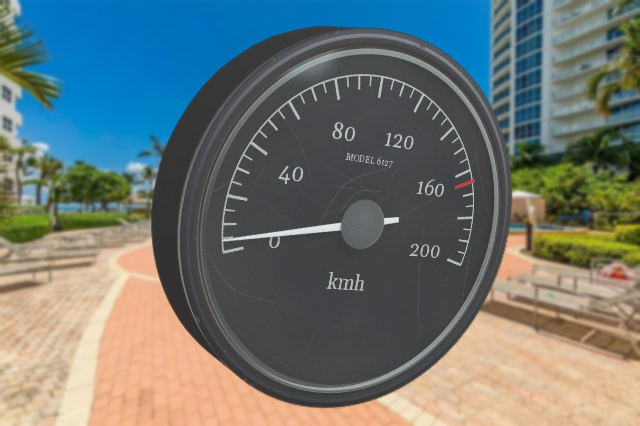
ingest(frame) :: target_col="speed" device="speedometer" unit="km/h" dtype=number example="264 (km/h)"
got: 5 (km/h)
